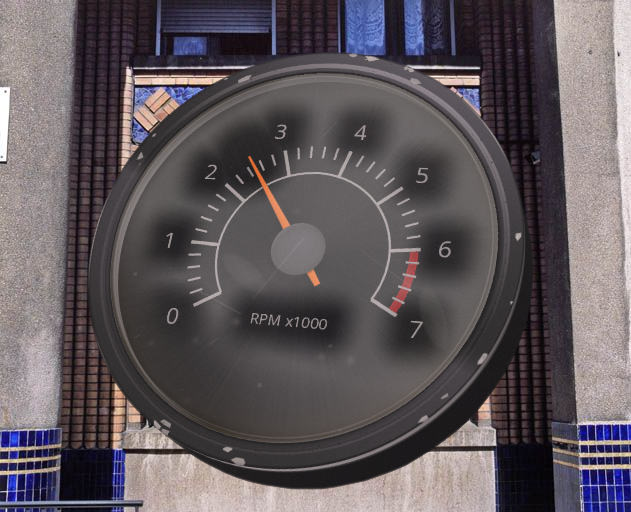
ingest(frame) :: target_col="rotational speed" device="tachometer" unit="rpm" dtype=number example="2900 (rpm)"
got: 2500 (rpm)
